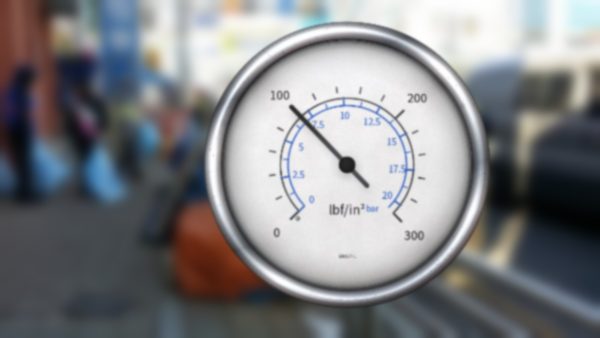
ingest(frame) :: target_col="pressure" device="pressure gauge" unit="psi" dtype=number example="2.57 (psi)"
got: 100 (psi)
